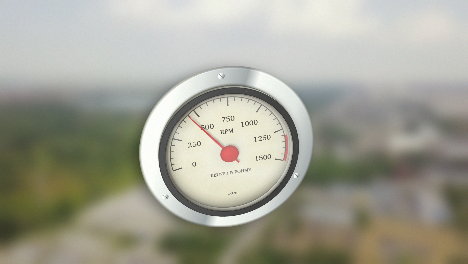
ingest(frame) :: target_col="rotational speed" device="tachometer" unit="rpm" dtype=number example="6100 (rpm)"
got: 450 (rpm)
